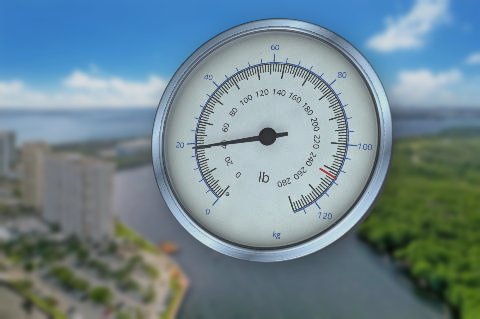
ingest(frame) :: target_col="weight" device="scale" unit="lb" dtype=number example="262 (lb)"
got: 40 (lb)
